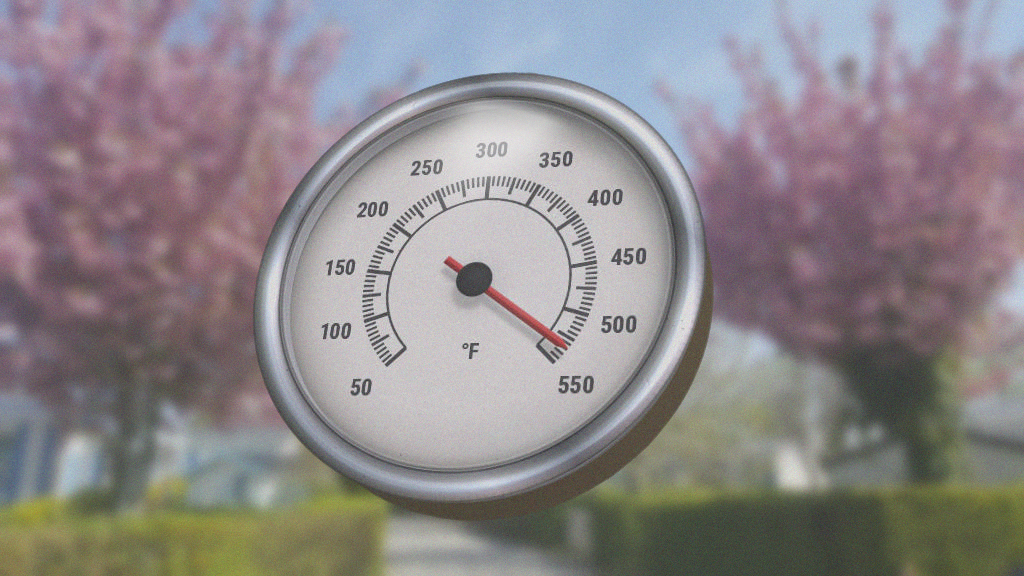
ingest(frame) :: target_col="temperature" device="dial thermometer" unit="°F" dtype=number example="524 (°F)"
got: 535 (°F)
